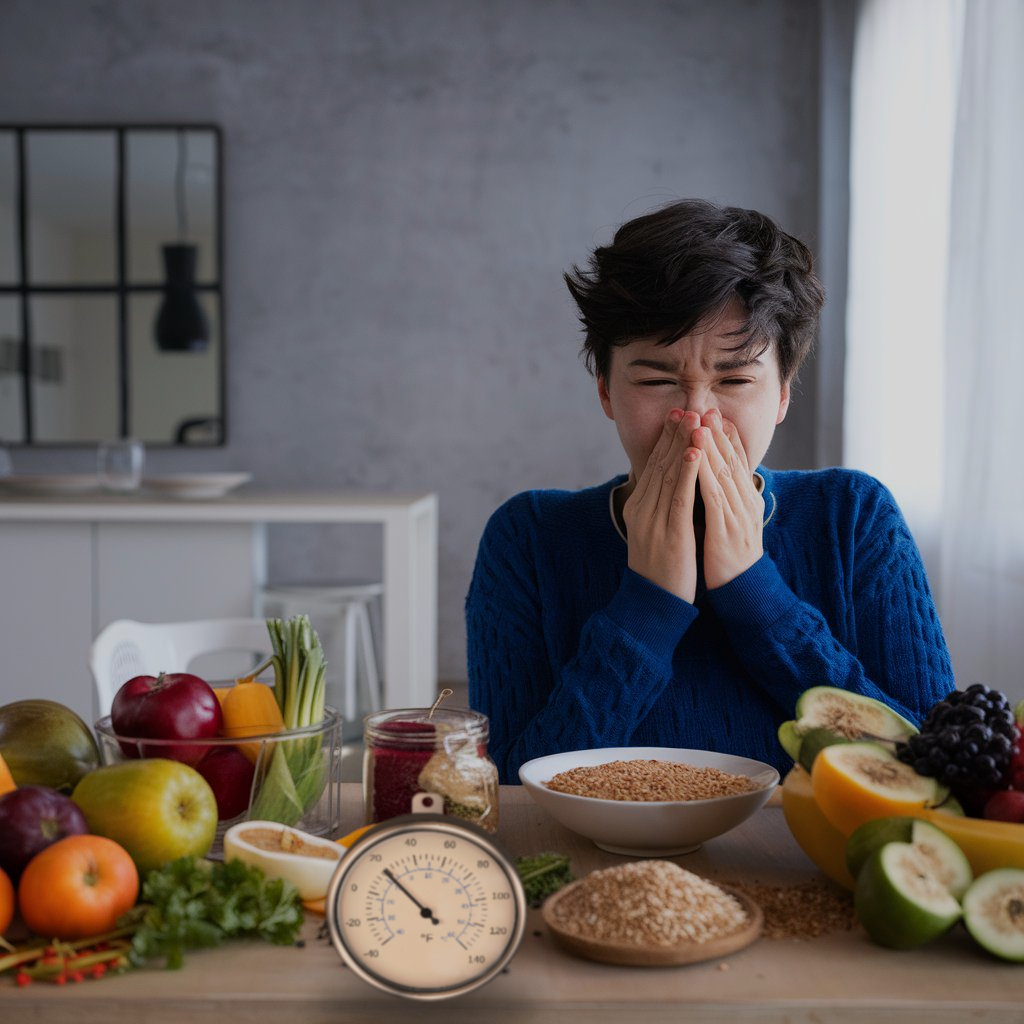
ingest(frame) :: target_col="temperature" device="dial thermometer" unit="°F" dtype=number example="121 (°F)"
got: 20 (°F)
